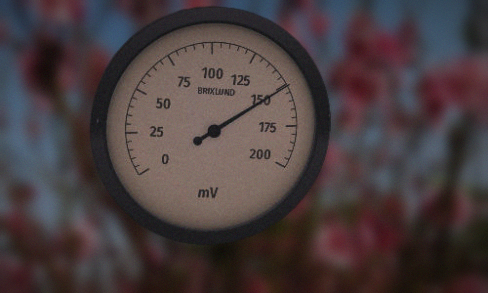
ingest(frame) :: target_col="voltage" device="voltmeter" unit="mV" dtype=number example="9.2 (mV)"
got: 150 (mV)
